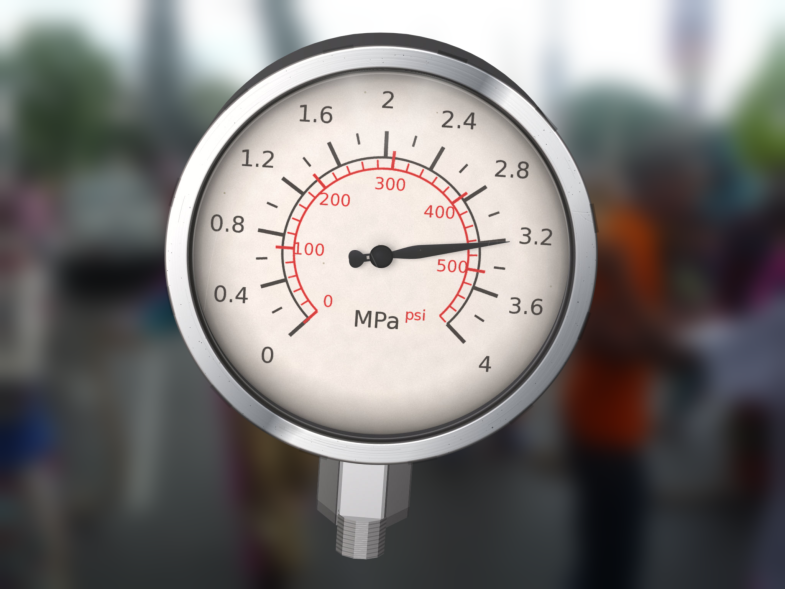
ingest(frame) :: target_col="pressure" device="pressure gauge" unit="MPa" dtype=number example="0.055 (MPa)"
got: 3.2 (MPa)
